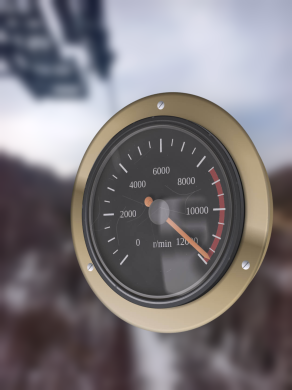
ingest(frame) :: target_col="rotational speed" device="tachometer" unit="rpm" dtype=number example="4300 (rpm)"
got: 11750 (rpm)
